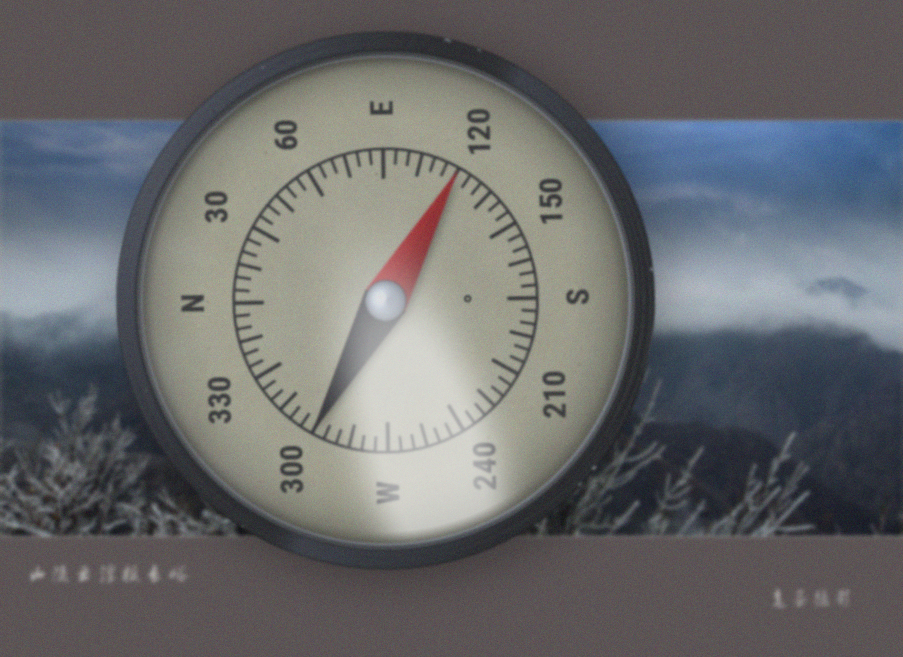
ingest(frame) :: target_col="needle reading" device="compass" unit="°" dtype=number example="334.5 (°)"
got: 120 (°)
